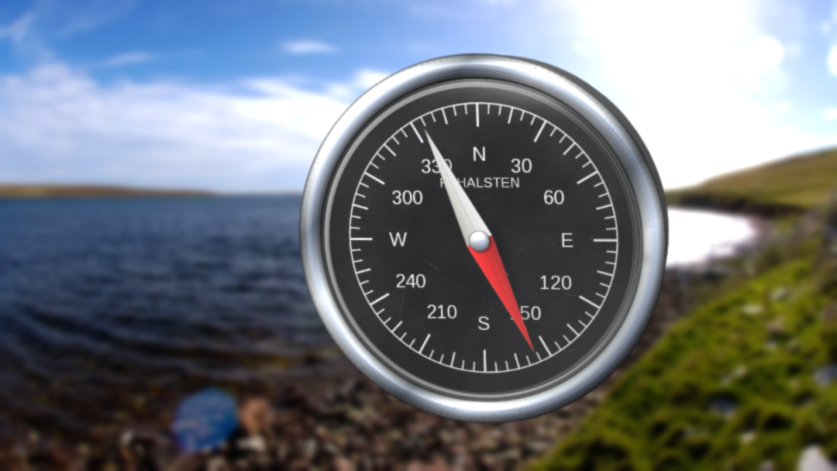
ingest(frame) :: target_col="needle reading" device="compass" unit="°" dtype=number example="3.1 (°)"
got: 155 (°)
